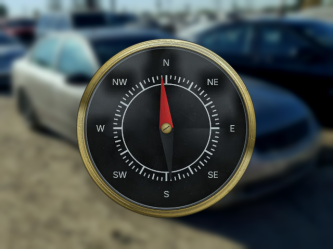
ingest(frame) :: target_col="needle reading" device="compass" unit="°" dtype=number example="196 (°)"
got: 355 (°)
